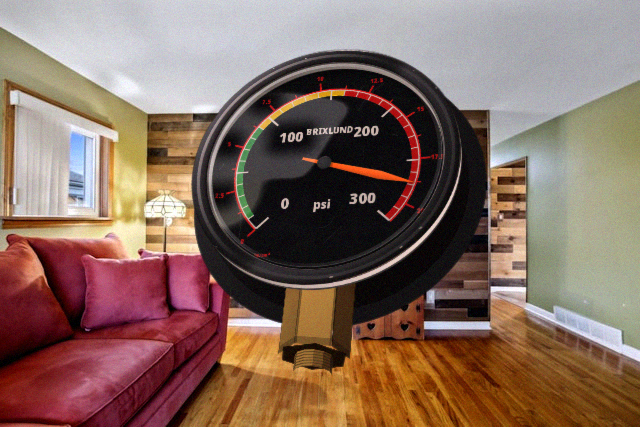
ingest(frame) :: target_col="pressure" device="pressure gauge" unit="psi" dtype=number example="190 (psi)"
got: 270 (psi)
